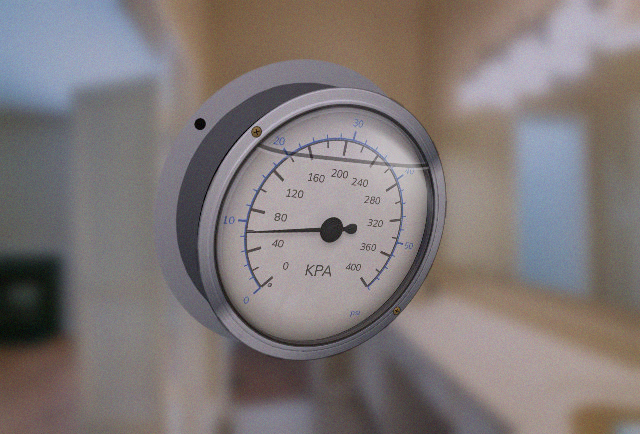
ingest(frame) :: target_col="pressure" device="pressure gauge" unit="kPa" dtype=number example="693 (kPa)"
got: 60 (kPa)
